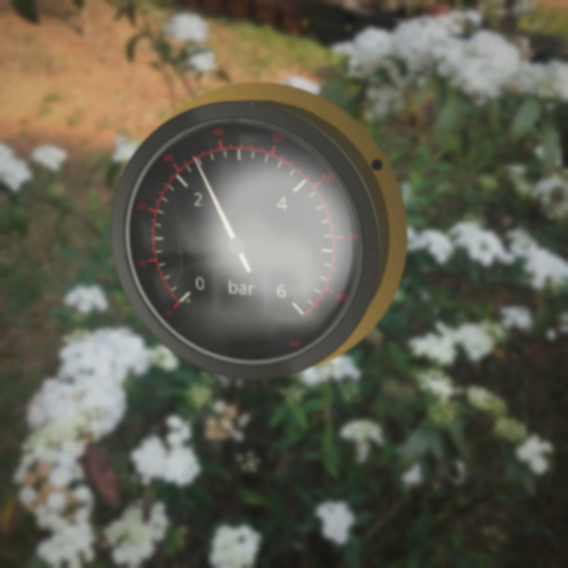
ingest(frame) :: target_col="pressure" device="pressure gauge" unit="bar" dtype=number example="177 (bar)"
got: 2.4 (bar)
